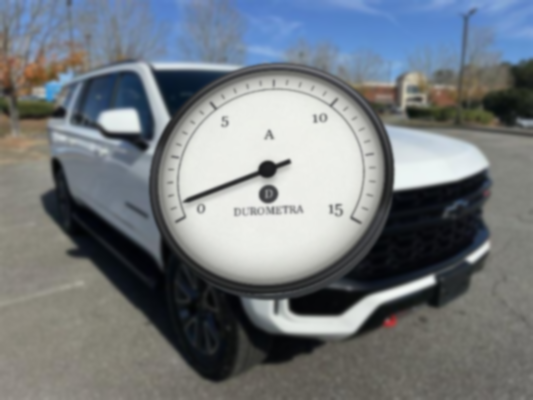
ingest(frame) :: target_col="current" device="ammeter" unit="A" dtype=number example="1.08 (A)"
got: 0.5 (A)
